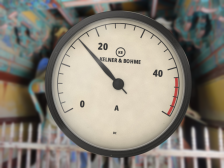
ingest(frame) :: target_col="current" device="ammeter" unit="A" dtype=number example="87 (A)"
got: 16 (A)
